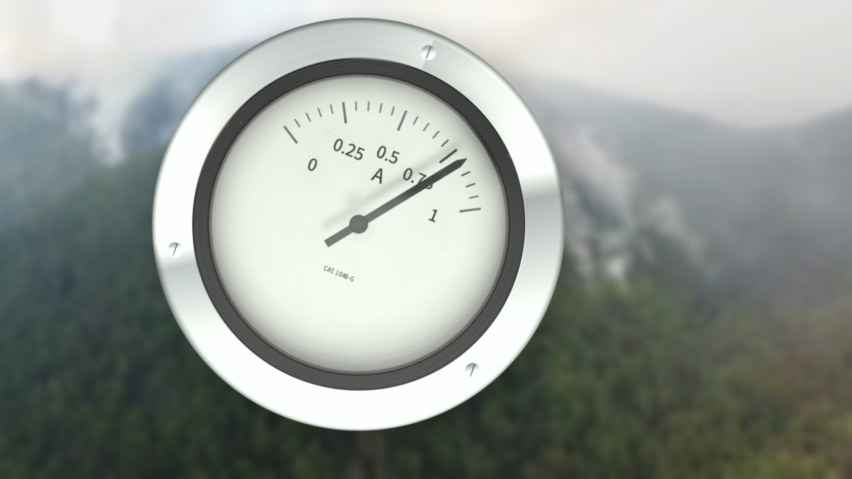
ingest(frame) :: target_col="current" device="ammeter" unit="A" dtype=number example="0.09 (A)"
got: 0.8 (A)
